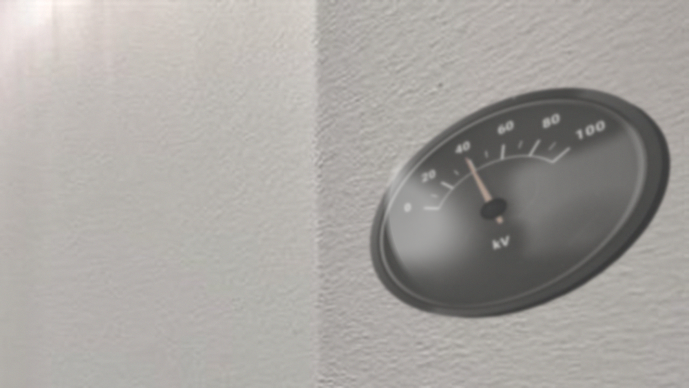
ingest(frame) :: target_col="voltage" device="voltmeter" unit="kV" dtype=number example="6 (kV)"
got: 40 (kV)
